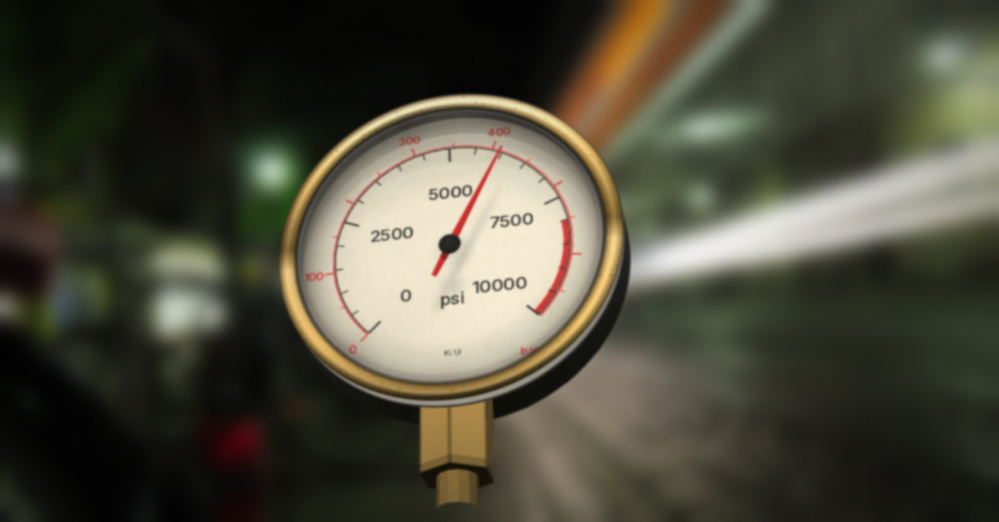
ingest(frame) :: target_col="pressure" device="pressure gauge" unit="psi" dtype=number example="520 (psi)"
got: 6000 (psi)
